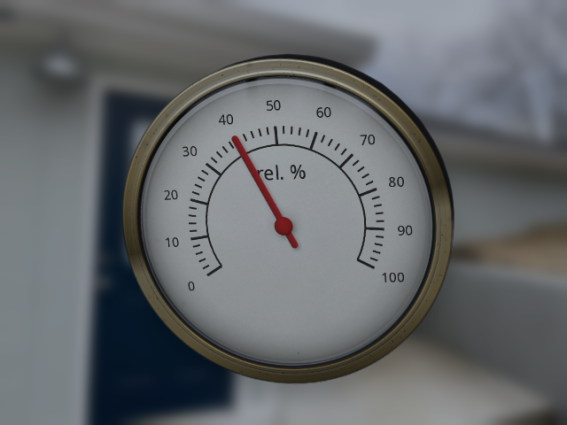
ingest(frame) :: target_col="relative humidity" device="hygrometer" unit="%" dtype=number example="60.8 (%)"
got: 40 (%)
